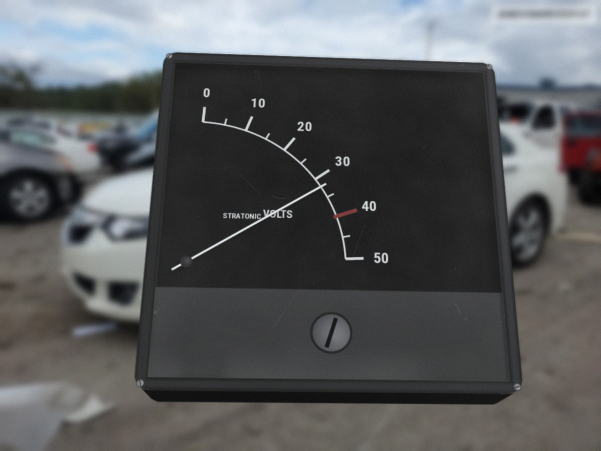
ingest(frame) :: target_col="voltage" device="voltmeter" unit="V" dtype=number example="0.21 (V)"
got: 32.5 (V)
